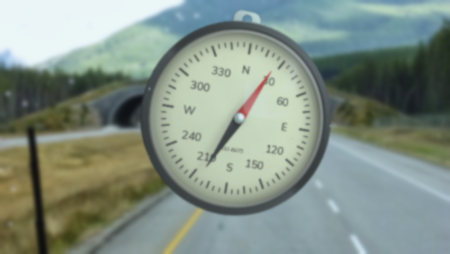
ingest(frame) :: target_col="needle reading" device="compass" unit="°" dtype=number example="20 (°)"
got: 25 (°)
